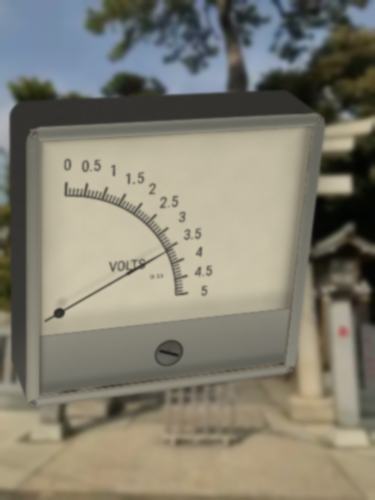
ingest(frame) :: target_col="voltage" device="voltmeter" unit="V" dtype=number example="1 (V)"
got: 3.5 (V)
